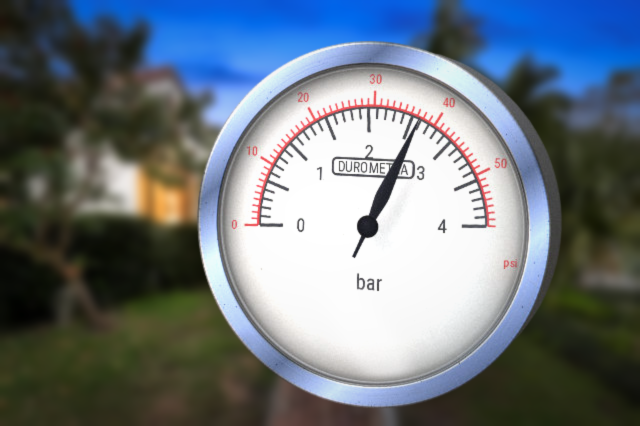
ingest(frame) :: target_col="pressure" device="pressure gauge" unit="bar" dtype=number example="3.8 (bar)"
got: 2.6 (bar)
